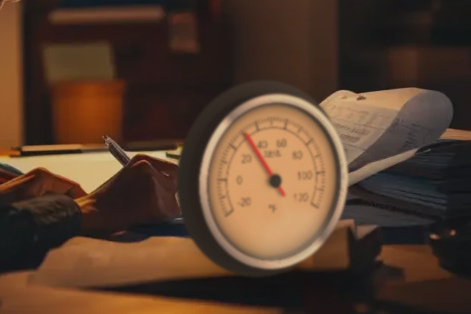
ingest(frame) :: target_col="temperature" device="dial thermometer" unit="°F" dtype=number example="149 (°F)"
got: 30 (°F)
